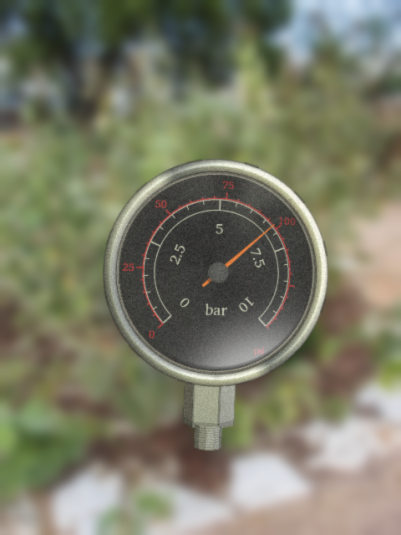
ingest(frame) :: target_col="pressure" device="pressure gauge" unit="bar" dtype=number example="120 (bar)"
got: 6.75 (bar)
